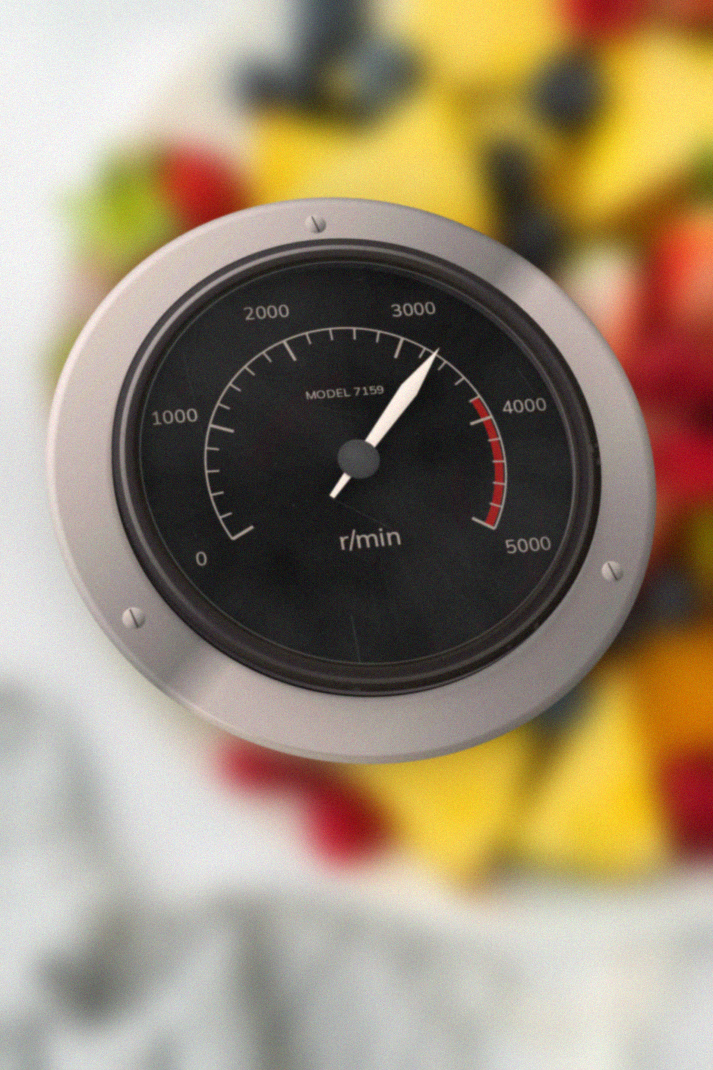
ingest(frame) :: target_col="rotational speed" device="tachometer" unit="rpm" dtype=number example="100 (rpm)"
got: 3300 (rpm)
